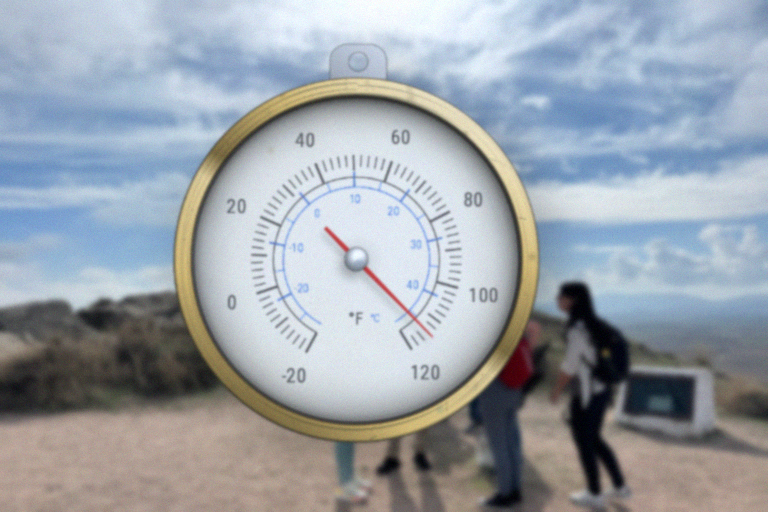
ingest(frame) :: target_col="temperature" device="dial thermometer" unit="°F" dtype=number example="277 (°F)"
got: 114 (°F)
